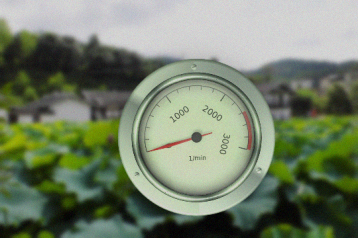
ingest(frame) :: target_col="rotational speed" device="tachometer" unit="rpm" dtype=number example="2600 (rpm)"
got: 0 (rpm)
